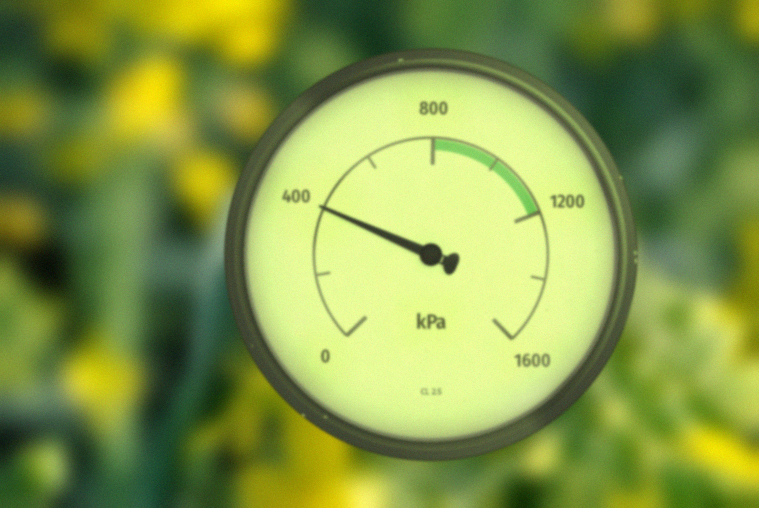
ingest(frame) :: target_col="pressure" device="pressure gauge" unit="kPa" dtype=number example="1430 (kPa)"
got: 400 (kPa)
